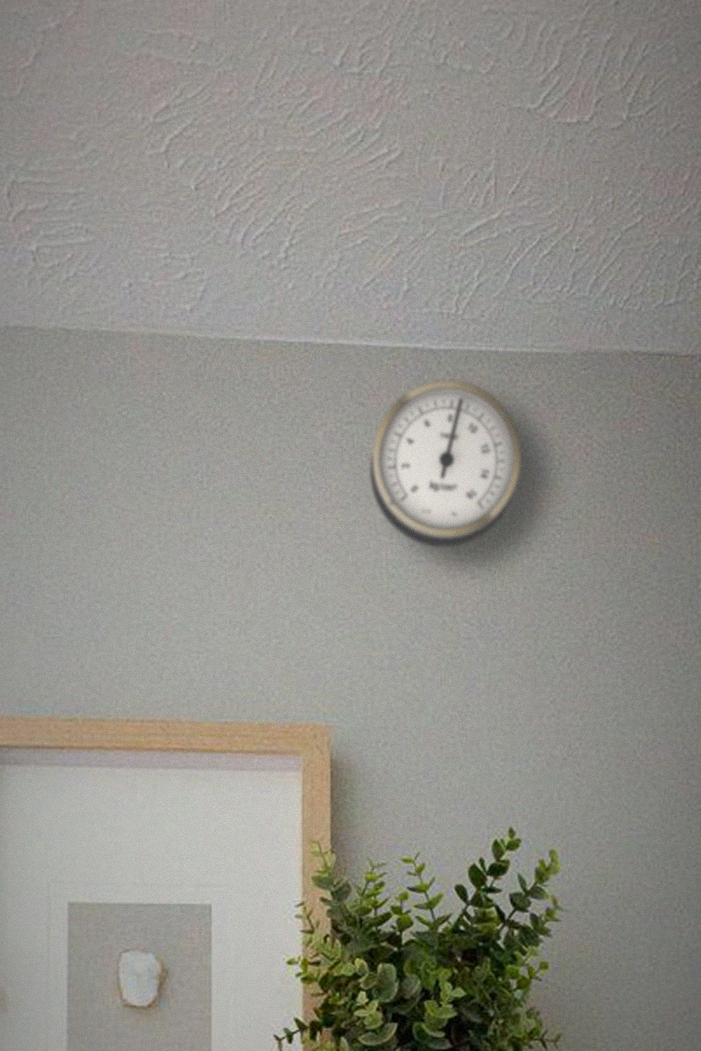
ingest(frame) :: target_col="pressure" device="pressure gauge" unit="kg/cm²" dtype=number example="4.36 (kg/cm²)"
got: 8.5 (kg/cm²)
